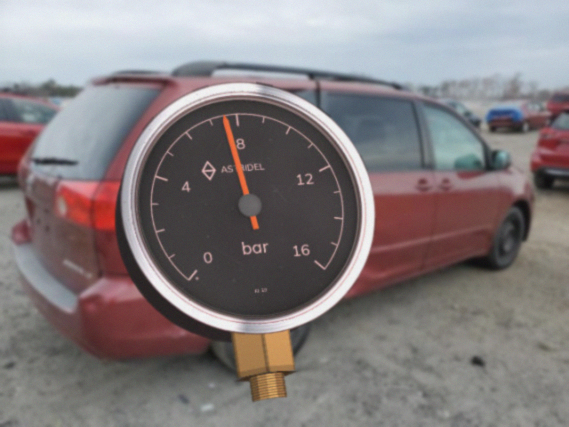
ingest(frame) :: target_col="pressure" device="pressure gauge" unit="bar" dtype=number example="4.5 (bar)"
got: 7.5 (bar)
